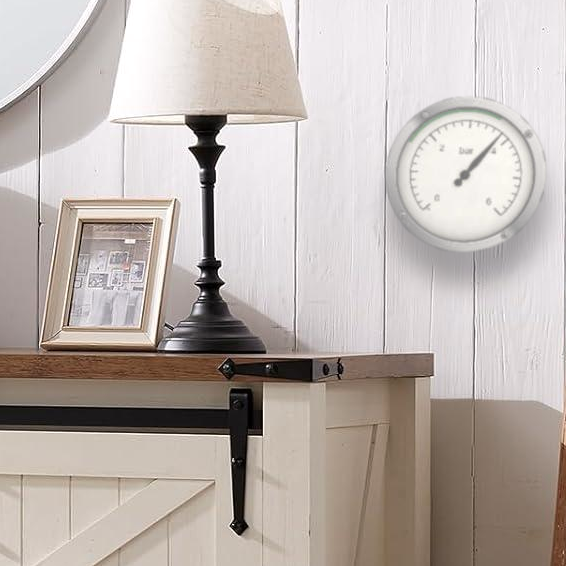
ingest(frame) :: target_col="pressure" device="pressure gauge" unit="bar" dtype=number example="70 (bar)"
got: 3.8 (bar)
